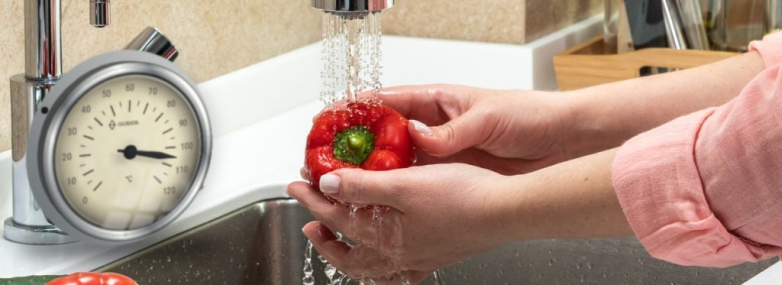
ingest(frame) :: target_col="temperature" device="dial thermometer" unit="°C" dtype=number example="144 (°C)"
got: 105 (°C)
